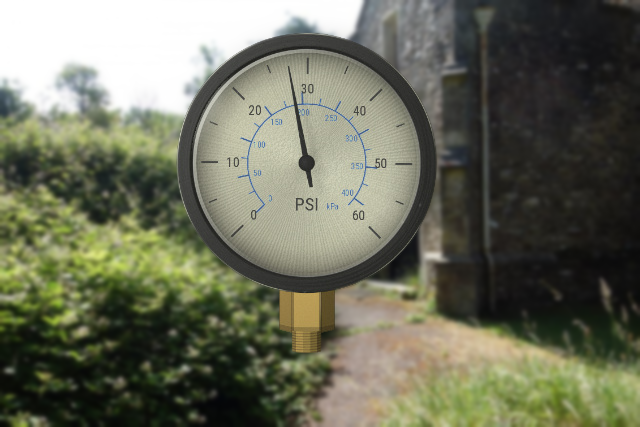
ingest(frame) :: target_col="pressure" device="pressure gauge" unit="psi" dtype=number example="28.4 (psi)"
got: 27.5 (psi)
